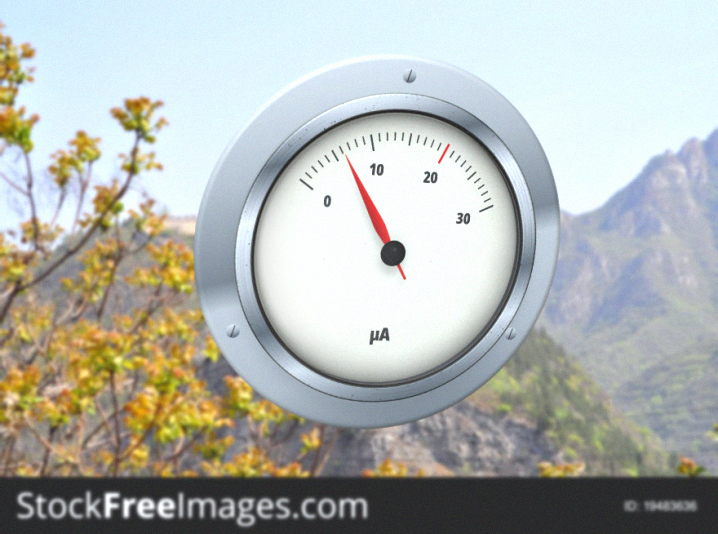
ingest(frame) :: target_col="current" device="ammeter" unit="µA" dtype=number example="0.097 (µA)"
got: 6 (µA)
